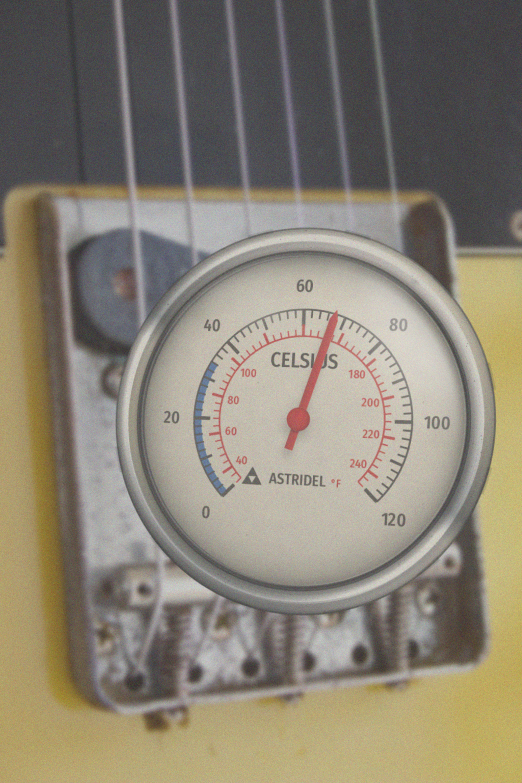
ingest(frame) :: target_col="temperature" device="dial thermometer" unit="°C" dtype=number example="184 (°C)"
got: 68 (°C)
